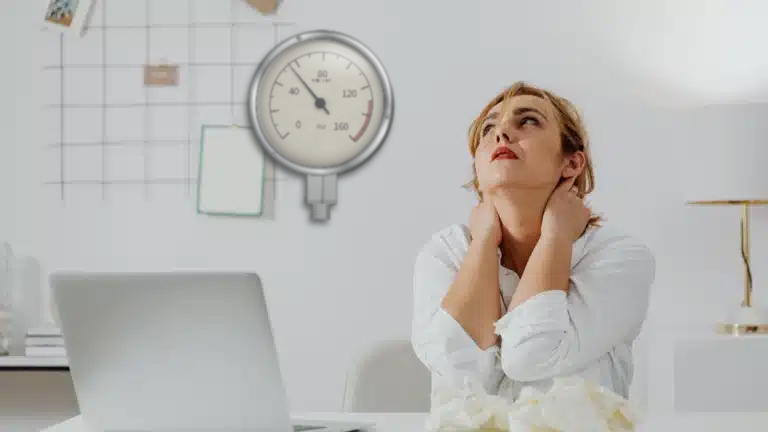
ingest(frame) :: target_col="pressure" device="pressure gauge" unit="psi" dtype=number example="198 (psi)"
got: 55 (psi)
